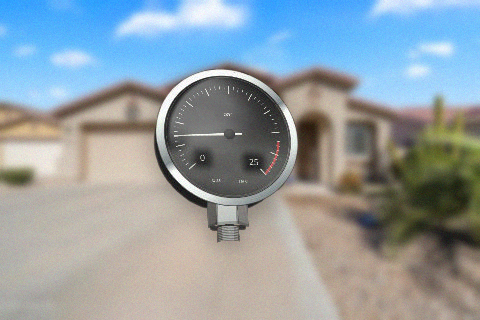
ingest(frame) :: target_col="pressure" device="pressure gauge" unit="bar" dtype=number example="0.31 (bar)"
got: 3.5 (bar)
